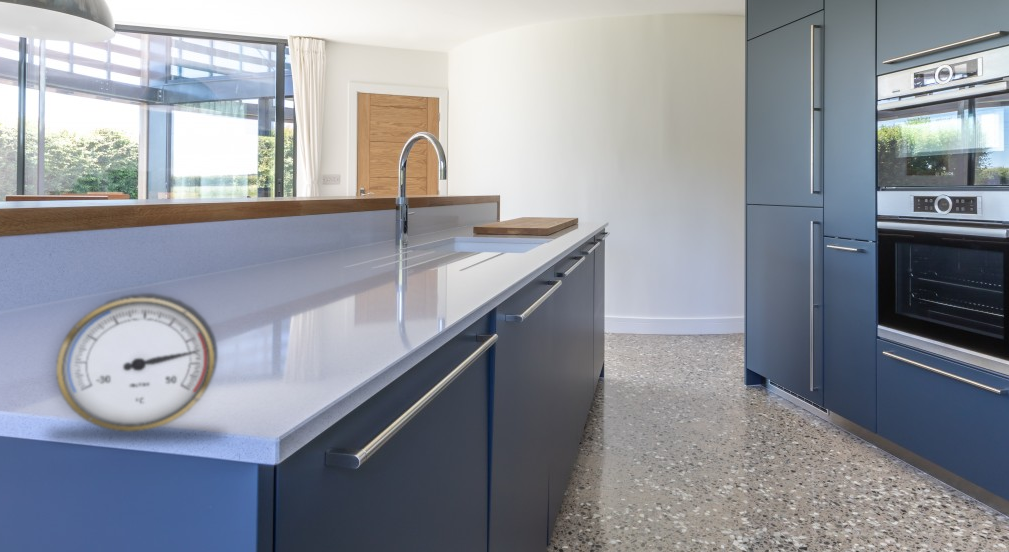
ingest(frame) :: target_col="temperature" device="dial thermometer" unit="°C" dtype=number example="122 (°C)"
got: 35 (°C)
